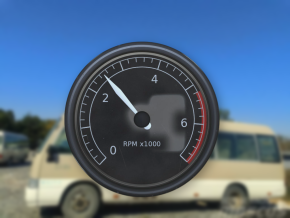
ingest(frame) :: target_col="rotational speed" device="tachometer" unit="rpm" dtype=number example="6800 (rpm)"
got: 2500 (rpm)
